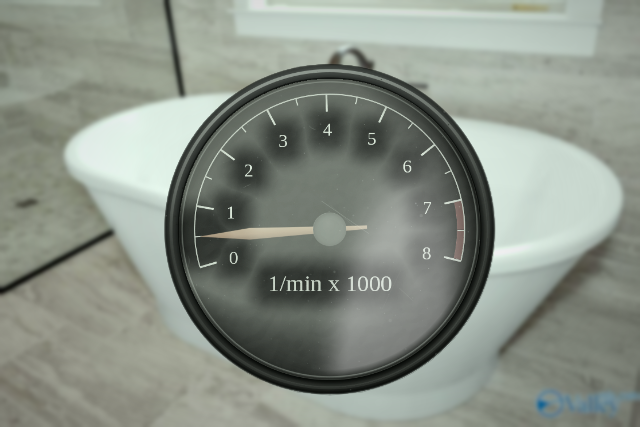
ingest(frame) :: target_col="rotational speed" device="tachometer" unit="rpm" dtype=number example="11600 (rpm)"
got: 500 (rpm)
